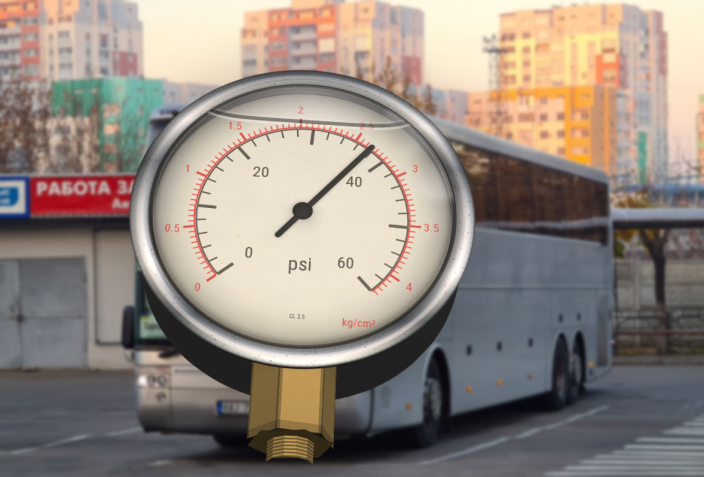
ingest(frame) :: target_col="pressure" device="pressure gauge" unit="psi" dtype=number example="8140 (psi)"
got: 38 (psi)
